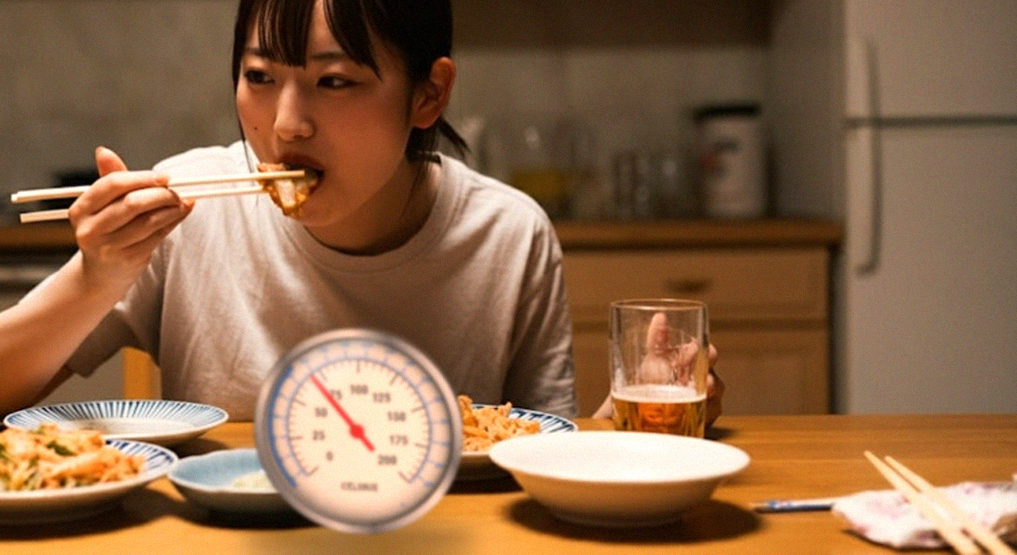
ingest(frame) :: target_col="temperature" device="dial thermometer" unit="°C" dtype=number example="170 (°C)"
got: 70 (°C)
